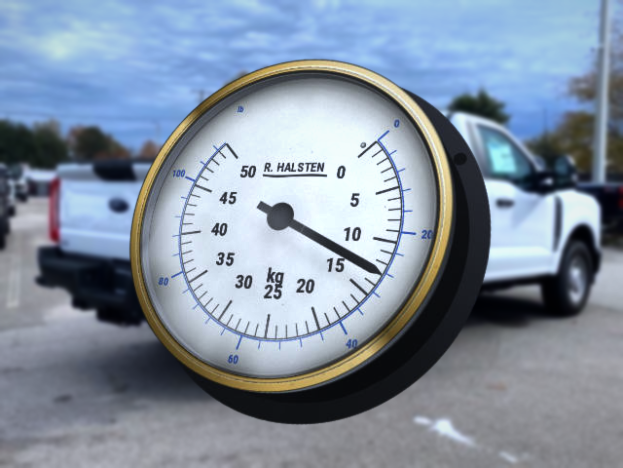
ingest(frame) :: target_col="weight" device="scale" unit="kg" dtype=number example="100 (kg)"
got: 13 (kg)
